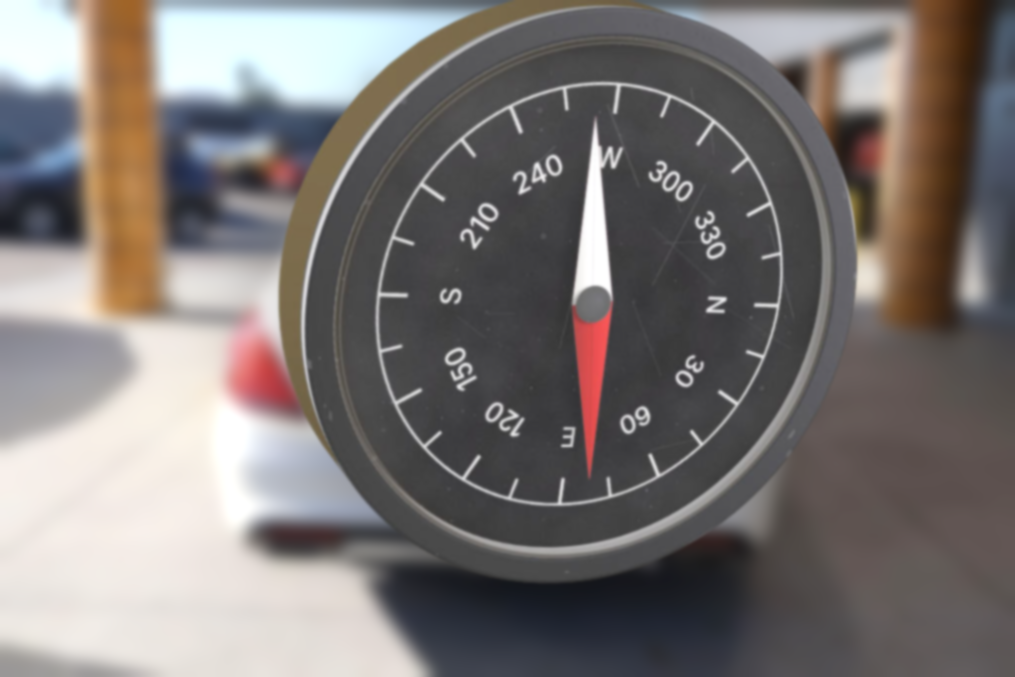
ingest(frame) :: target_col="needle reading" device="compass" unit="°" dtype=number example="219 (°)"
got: 82.5 (°)
